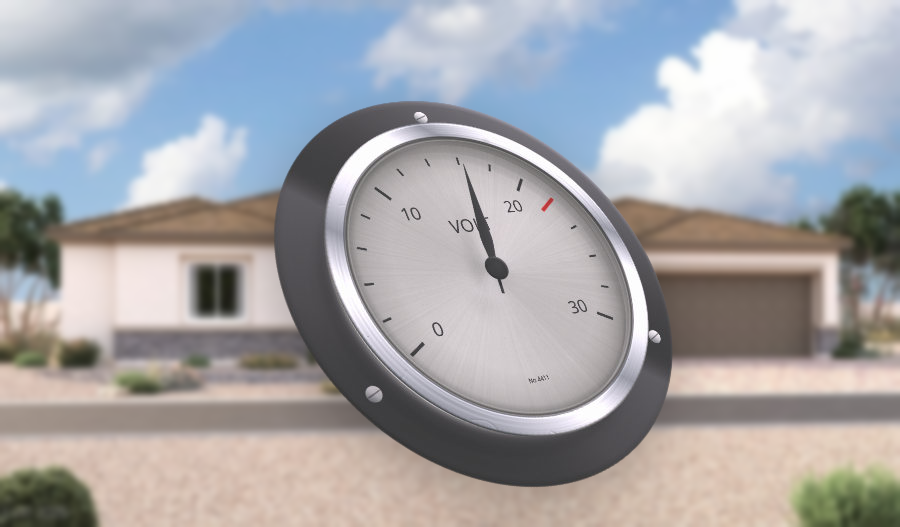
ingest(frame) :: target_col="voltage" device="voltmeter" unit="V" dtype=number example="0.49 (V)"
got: 16 (V)
